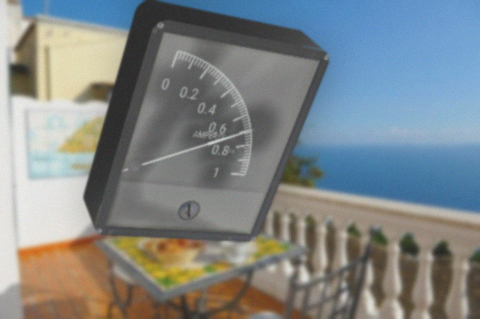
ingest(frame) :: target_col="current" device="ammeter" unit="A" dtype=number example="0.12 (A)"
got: 0.7 (A)
